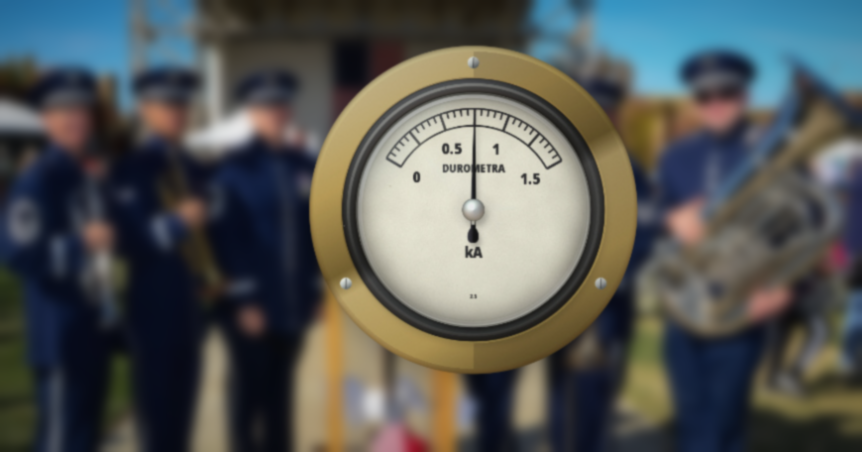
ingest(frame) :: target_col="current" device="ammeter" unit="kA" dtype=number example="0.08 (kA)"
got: 0.75 (kA)
